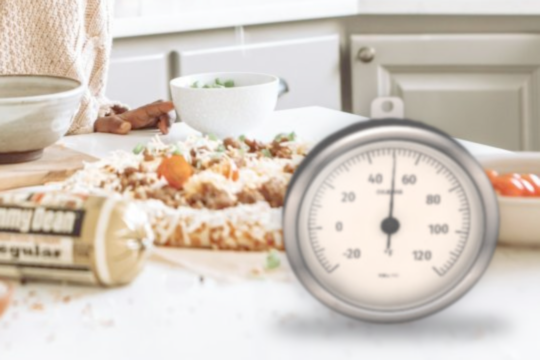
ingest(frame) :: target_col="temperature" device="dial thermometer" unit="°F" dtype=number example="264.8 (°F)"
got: 50 (°F)
